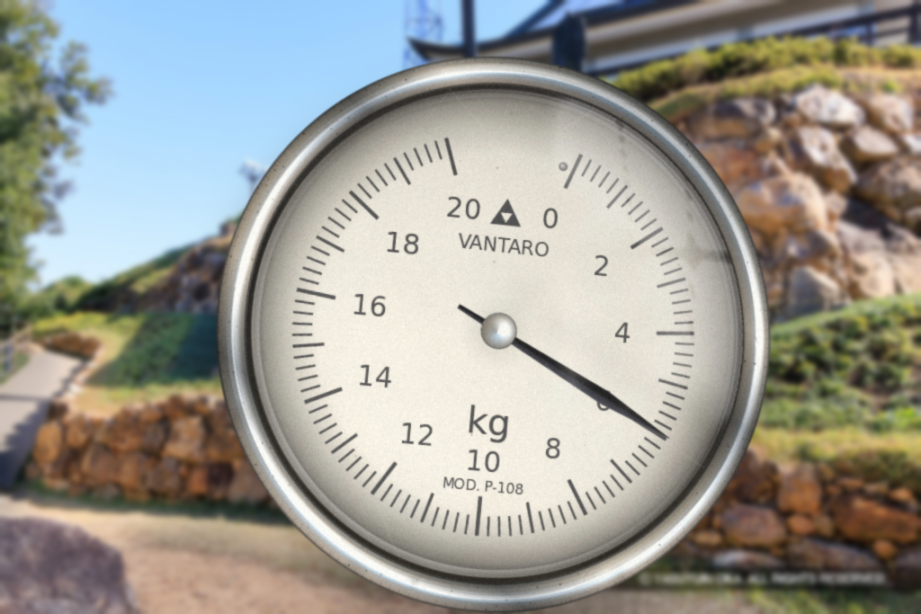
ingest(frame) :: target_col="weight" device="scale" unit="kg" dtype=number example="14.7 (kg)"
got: 6 (kg)
